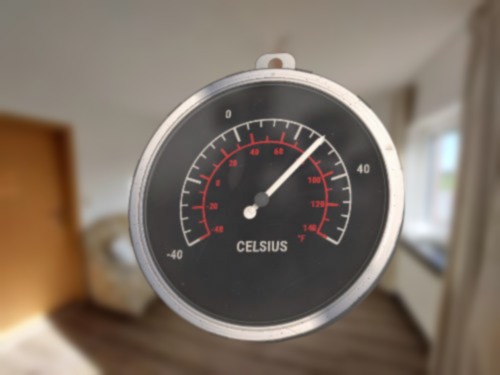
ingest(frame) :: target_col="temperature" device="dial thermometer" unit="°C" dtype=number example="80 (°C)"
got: 28 (°C)
